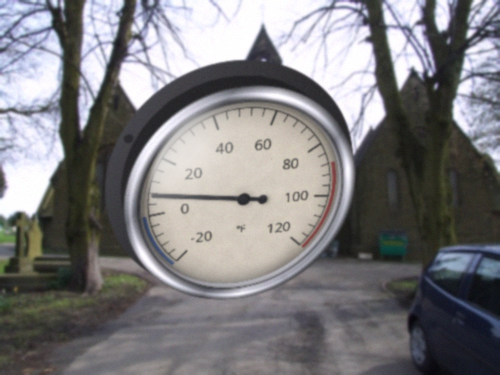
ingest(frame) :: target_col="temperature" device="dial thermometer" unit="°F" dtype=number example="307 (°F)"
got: 8 (°F)
